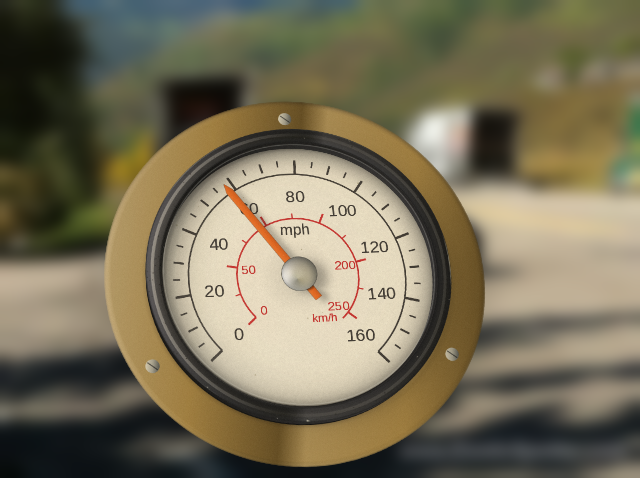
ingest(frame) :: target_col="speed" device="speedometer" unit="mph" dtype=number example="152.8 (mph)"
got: 57.5 (mph)
